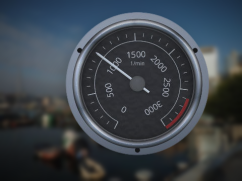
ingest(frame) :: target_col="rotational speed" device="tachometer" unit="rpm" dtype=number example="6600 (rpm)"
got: 1000 (rpm)
